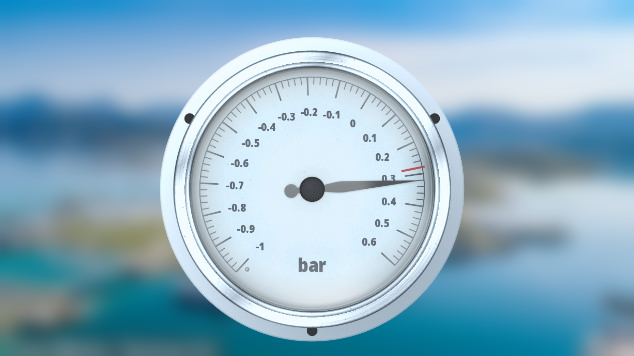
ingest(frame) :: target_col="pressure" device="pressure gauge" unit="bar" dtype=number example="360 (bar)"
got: 0.32 (bar)
